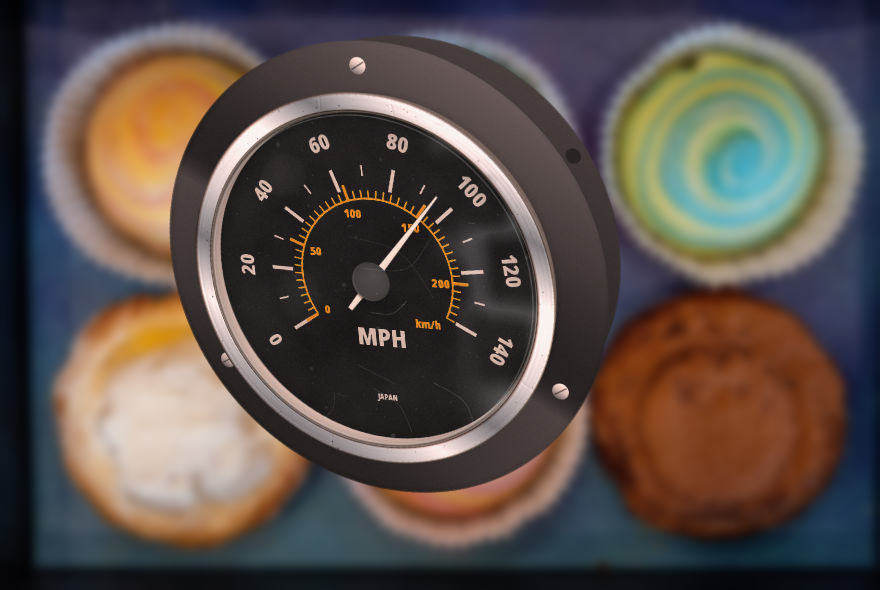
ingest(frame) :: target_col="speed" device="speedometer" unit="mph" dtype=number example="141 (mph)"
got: 95 (mph)
